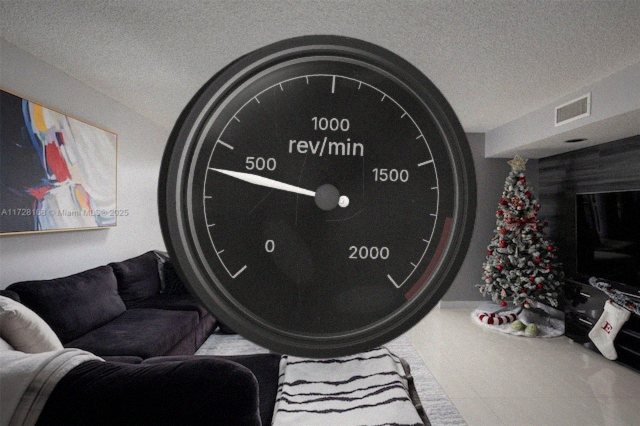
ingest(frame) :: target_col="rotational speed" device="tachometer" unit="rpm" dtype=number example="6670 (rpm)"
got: 400 (rpm)
